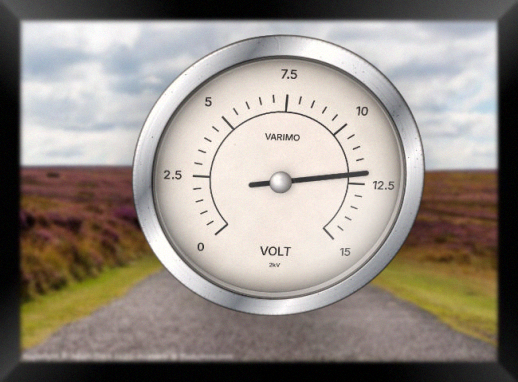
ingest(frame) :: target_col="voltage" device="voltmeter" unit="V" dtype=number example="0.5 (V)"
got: 12 (V)
